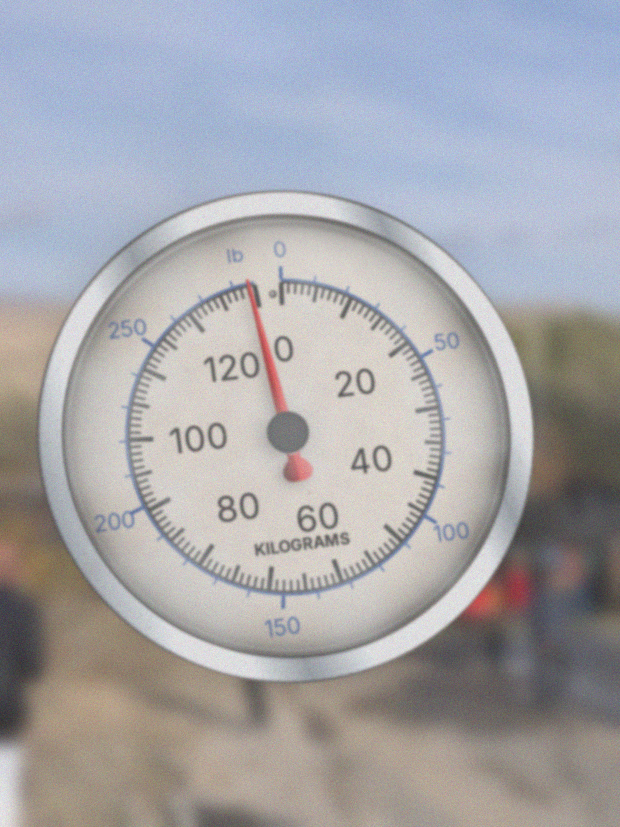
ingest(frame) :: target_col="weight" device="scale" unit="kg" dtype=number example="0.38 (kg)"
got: 129 (kg)
